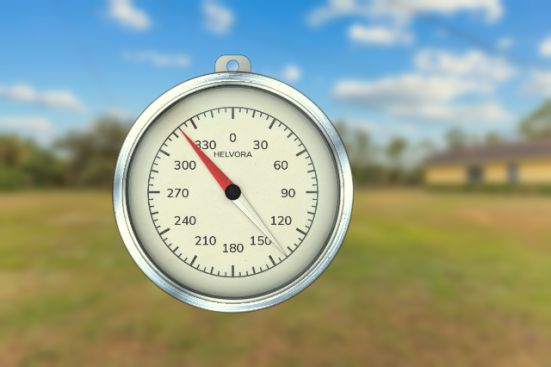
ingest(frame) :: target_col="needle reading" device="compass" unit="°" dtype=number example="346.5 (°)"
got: 320 (°)
